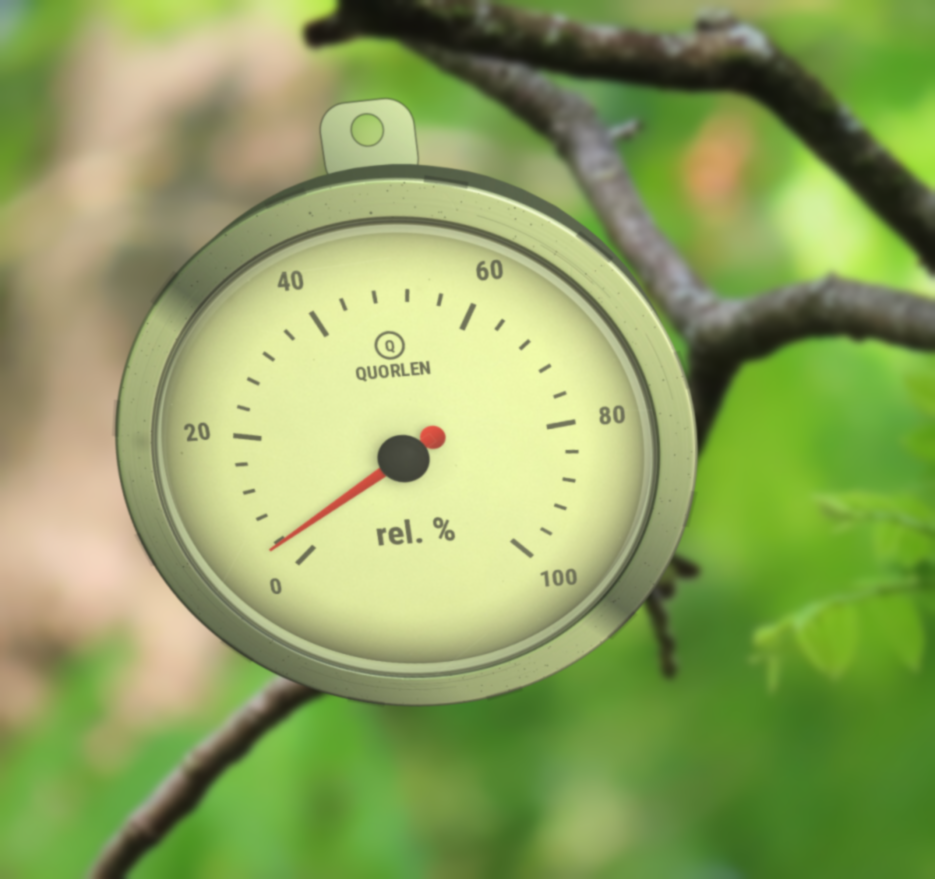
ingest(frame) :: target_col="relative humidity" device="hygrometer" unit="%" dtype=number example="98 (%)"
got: 4 (%)
